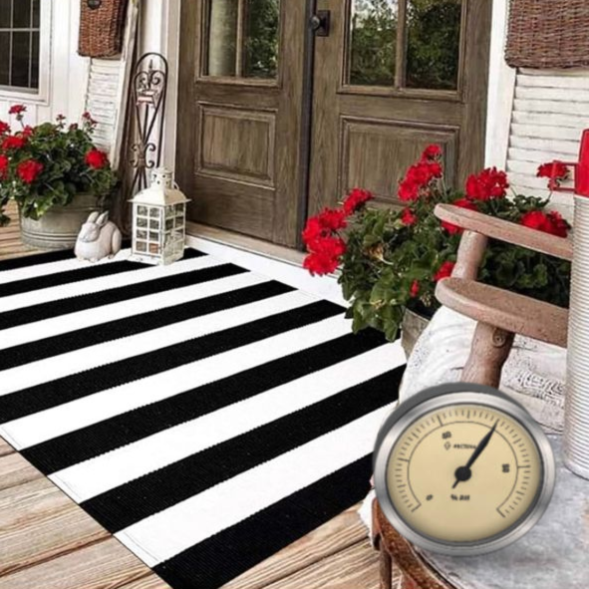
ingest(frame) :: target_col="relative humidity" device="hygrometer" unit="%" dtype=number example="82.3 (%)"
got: 60 (%)
